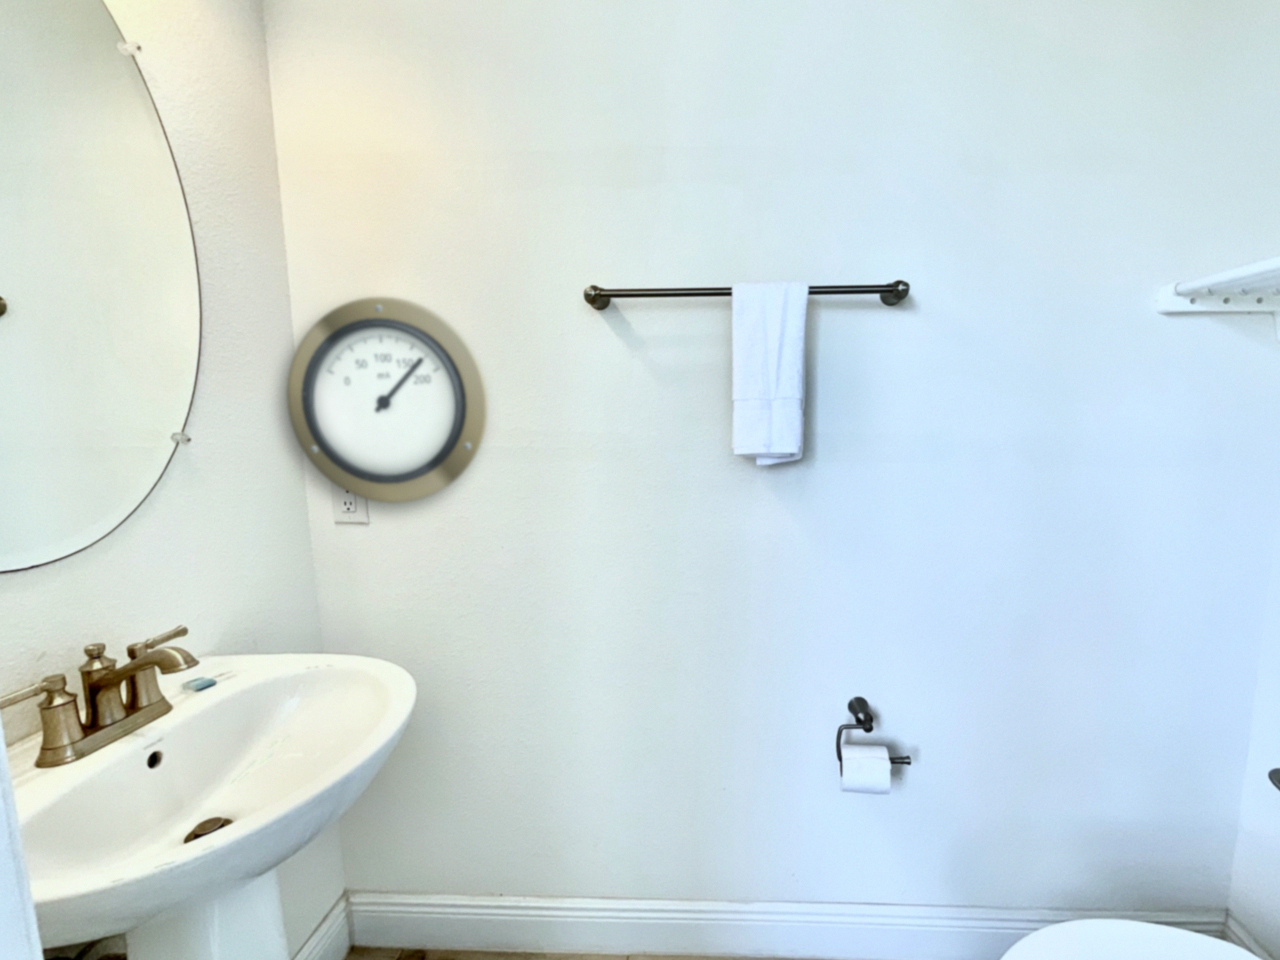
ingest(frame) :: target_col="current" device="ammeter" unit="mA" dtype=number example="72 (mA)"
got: 175 (mA)
